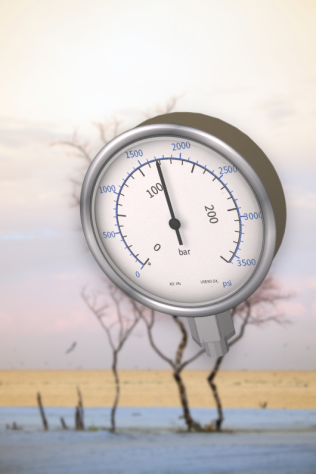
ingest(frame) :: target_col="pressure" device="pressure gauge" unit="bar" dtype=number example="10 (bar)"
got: 120 (bar)
